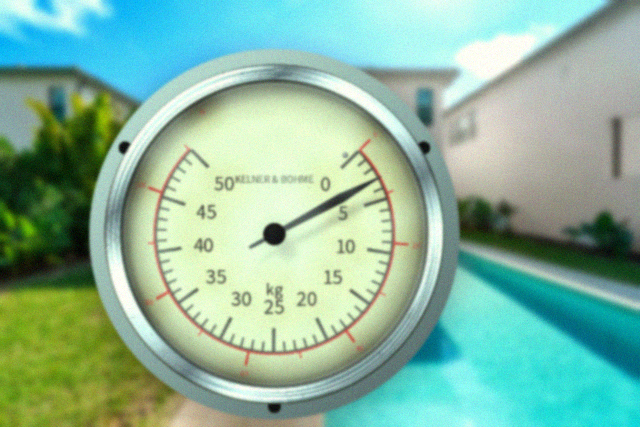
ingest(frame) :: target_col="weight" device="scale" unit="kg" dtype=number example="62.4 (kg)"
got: 3 (kg)
